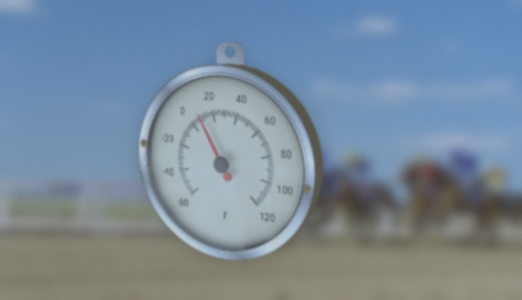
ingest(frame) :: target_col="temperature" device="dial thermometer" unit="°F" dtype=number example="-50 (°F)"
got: 10 (°F)
